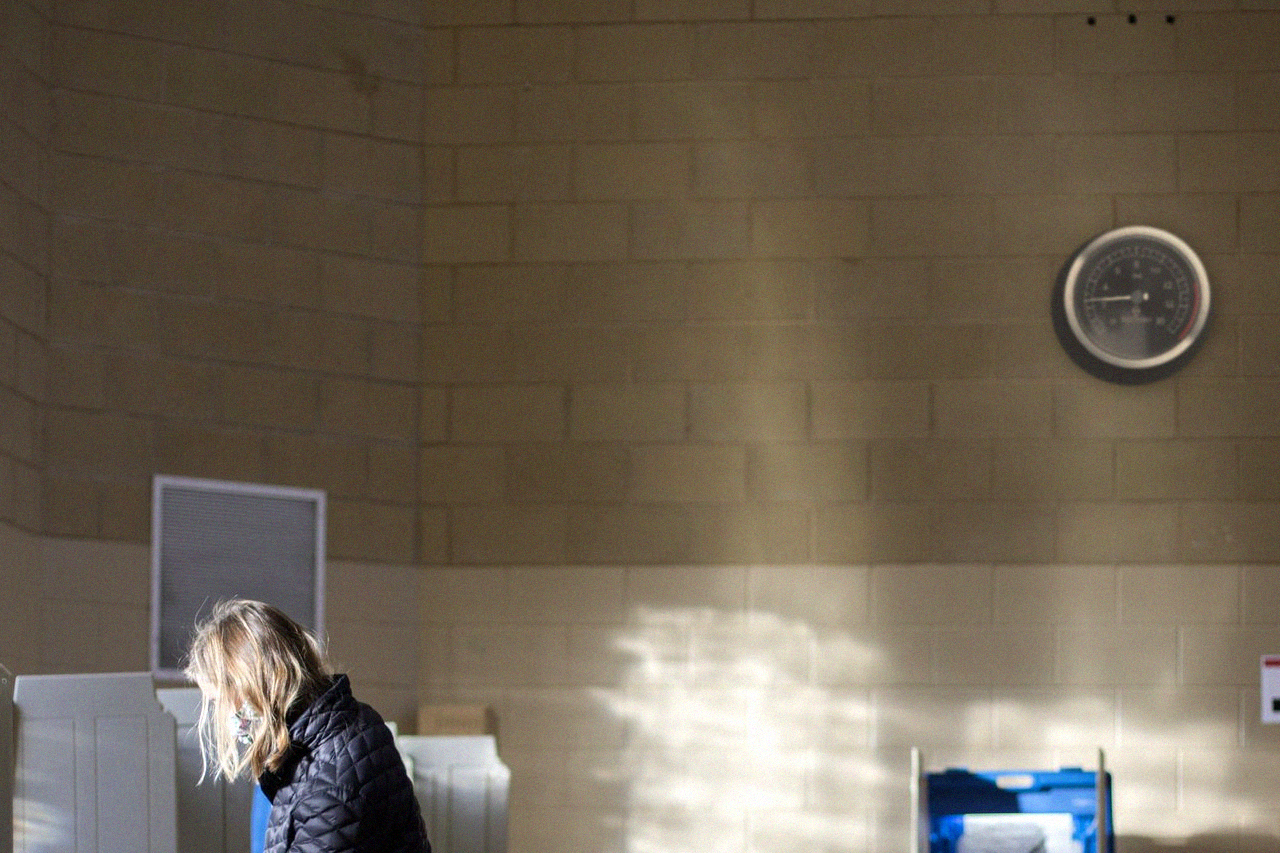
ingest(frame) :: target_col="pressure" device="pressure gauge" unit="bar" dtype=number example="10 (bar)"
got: 2.5 (bar)
